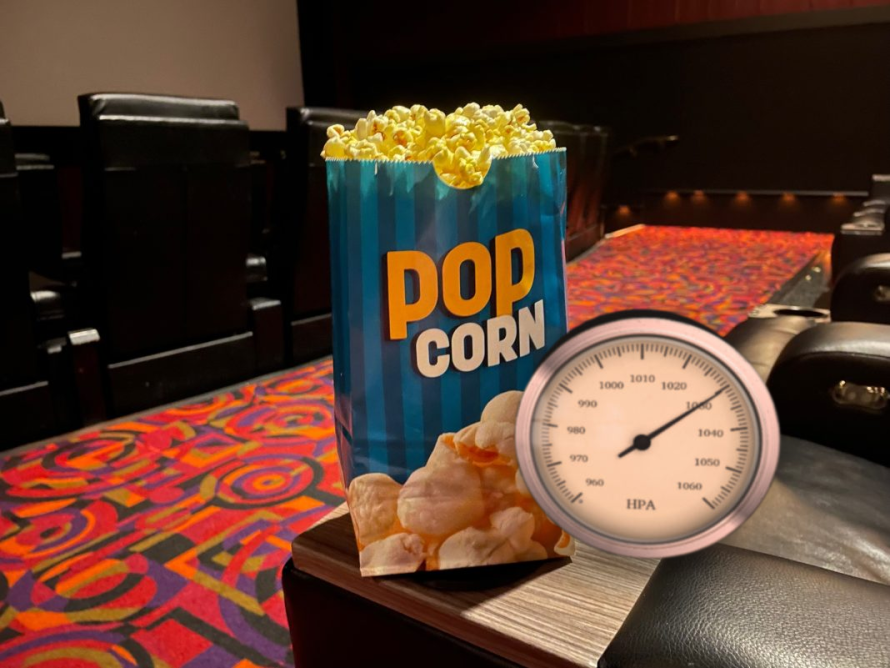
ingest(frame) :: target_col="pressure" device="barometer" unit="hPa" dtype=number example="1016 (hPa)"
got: 1030 (hPa)
